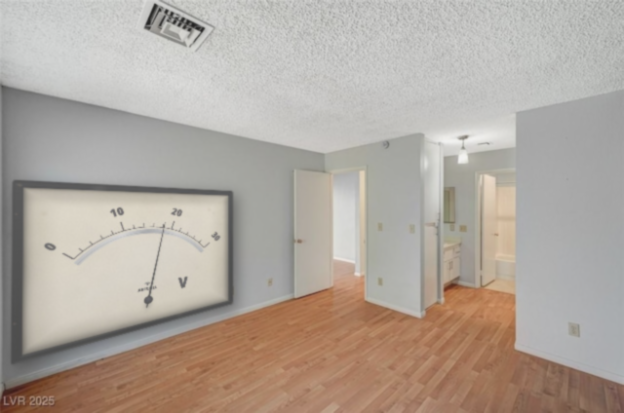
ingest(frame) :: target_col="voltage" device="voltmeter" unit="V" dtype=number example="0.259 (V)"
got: 18 (V)
